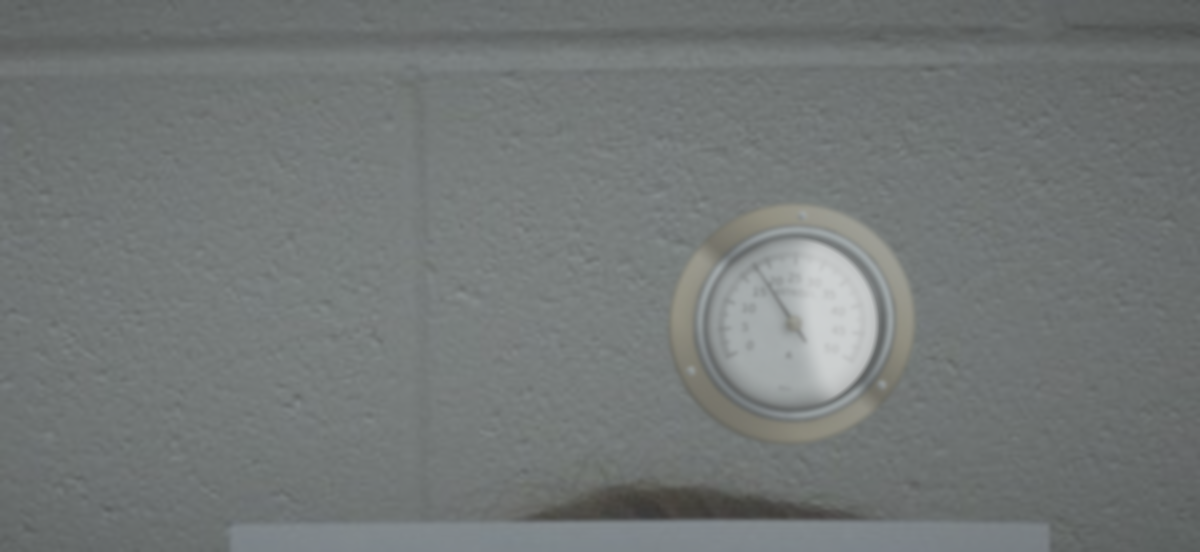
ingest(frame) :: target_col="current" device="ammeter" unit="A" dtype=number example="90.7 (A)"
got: 17.5 (A)
